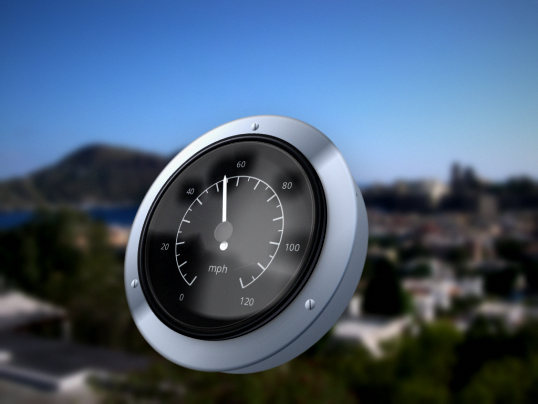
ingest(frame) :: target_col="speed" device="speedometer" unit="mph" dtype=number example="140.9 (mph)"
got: 55 (mph)
